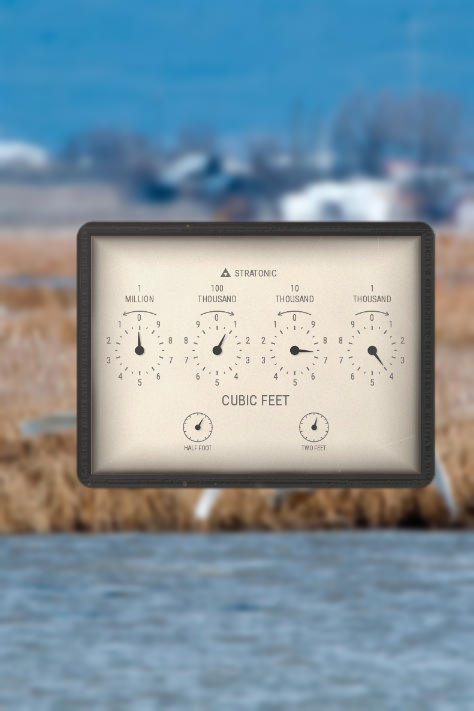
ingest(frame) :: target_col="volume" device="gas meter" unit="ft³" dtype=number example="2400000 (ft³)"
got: 7400 (ft³)
